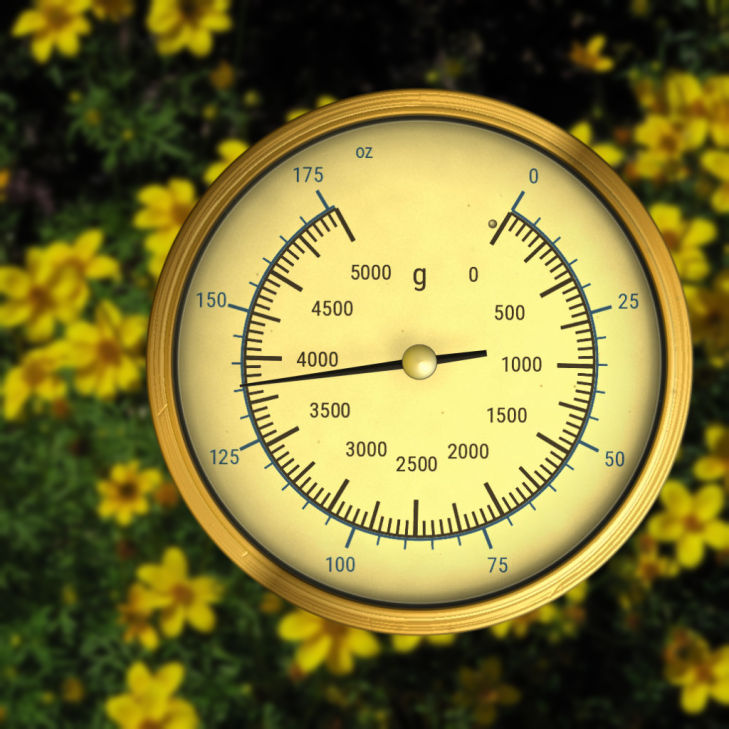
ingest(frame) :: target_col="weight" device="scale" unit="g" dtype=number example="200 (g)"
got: 3850 (g)
